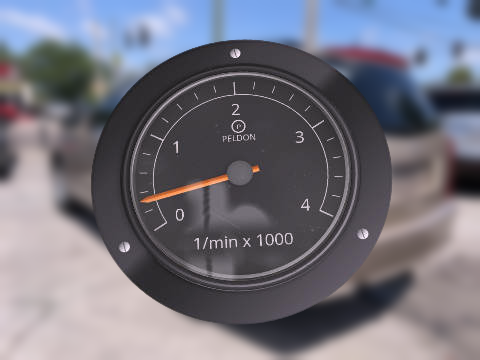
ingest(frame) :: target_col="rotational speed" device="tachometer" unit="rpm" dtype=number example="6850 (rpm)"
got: 300 (rpm)
